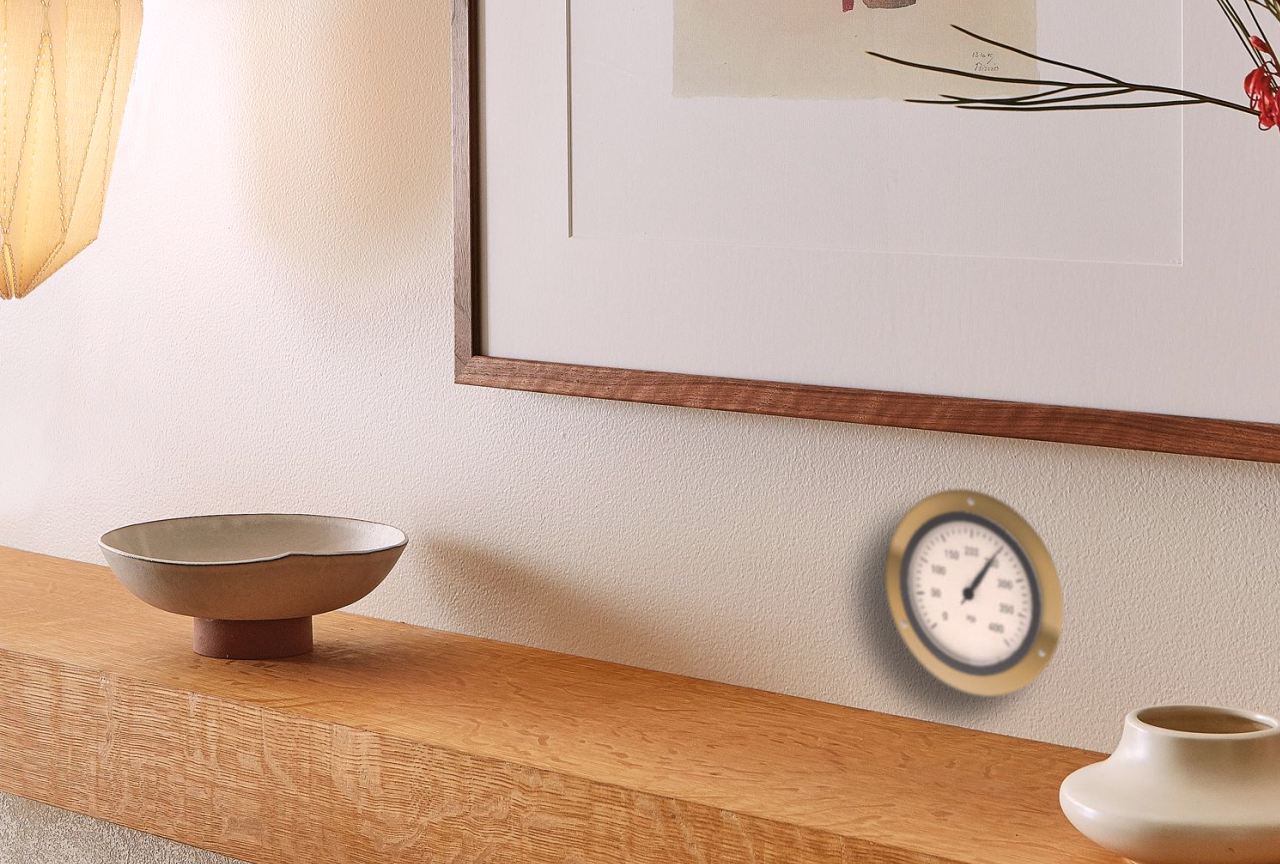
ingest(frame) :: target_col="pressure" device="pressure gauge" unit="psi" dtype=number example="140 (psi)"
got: 250 (psi)
